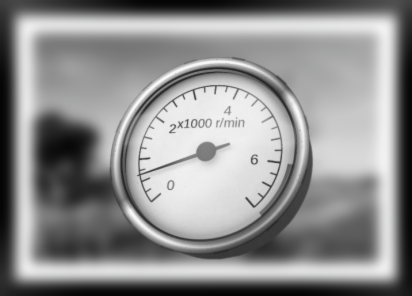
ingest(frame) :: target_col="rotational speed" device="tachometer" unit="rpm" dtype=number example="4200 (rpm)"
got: 625 (rpm)
